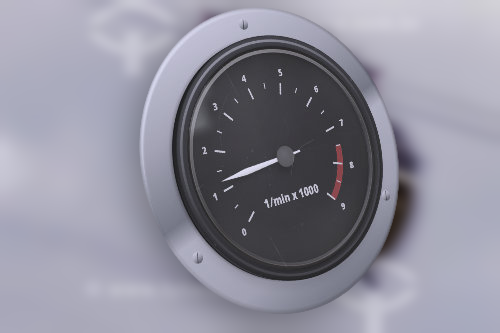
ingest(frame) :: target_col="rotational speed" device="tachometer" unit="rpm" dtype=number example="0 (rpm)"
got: 1250 (rpm)
